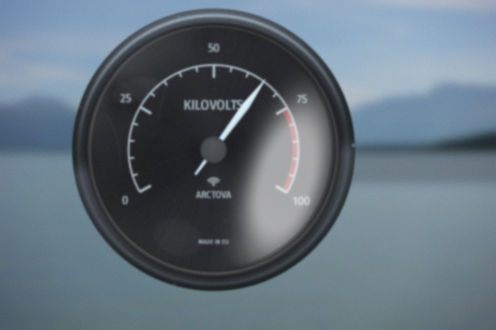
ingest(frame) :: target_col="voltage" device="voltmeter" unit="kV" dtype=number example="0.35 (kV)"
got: 65 (kV)
